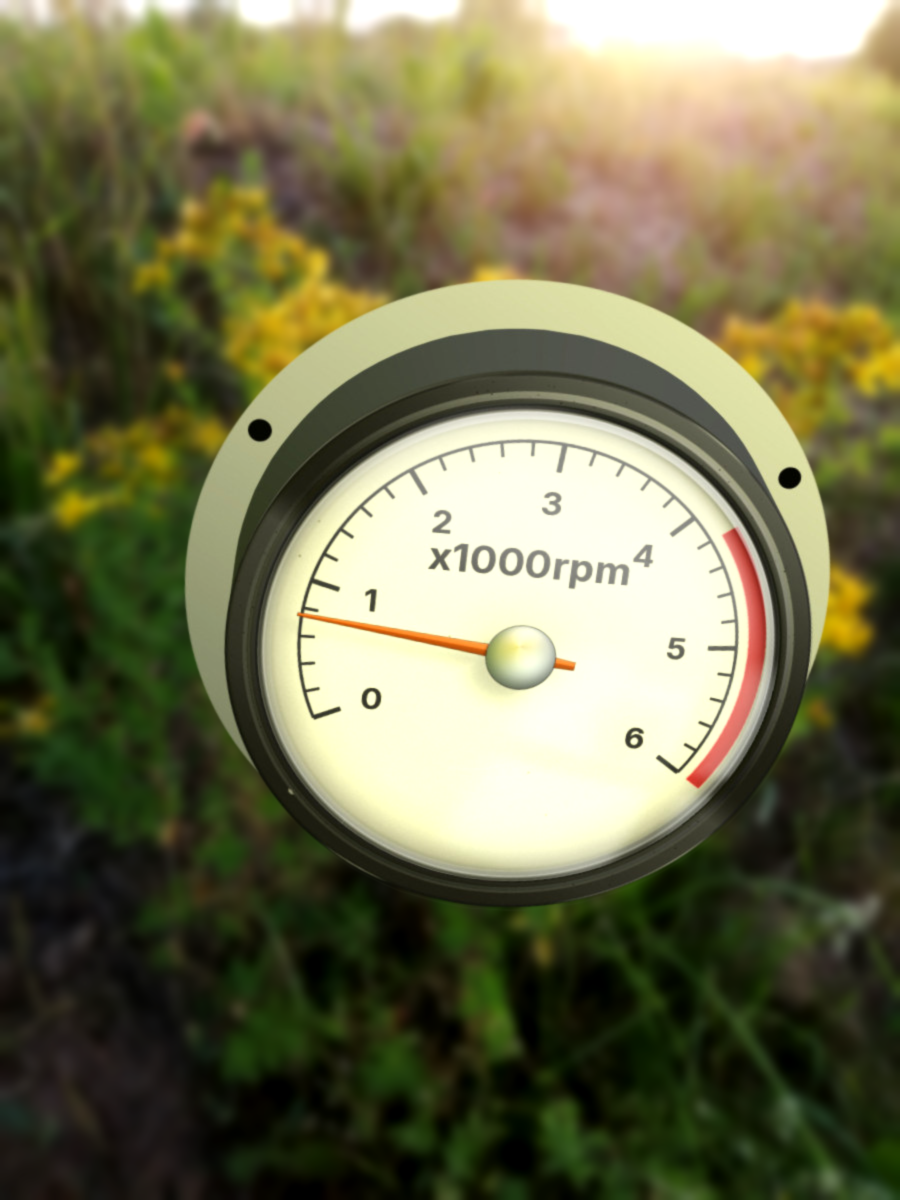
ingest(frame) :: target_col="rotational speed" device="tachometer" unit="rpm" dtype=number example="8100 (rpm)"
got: 800 (rpm)
